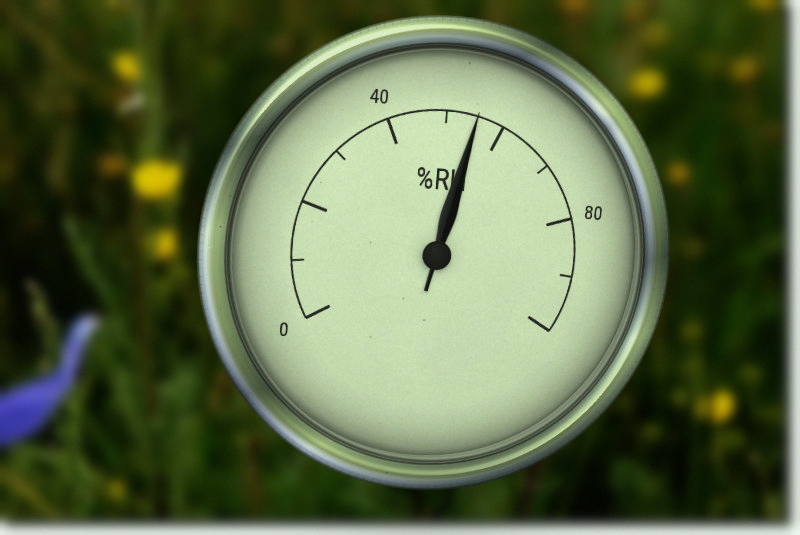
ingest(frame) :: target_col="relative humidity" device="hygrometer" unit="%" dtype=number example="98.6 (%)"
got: 55 (%)
